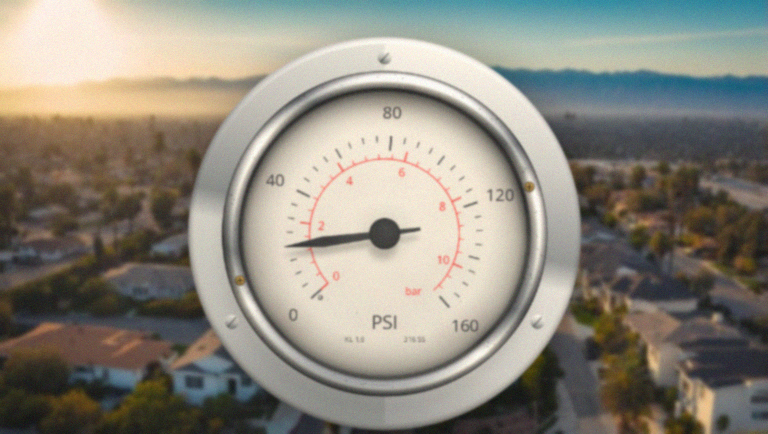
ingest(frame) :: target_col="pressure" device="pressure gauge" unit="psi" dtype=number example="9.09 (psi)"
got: 20 (psi)
